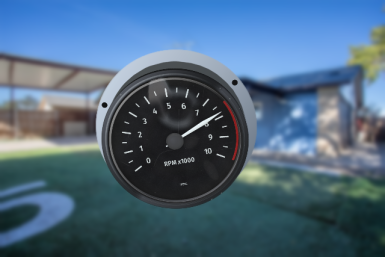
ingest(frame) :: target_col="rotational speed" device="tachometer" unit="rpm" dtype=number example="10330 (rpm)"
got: 7750 (rpm)
